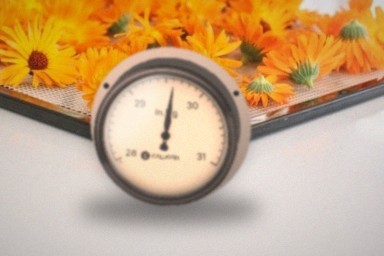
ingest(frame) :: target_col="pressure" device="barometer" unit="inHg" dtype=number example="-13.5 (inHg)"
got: 29.6 (inHg)
